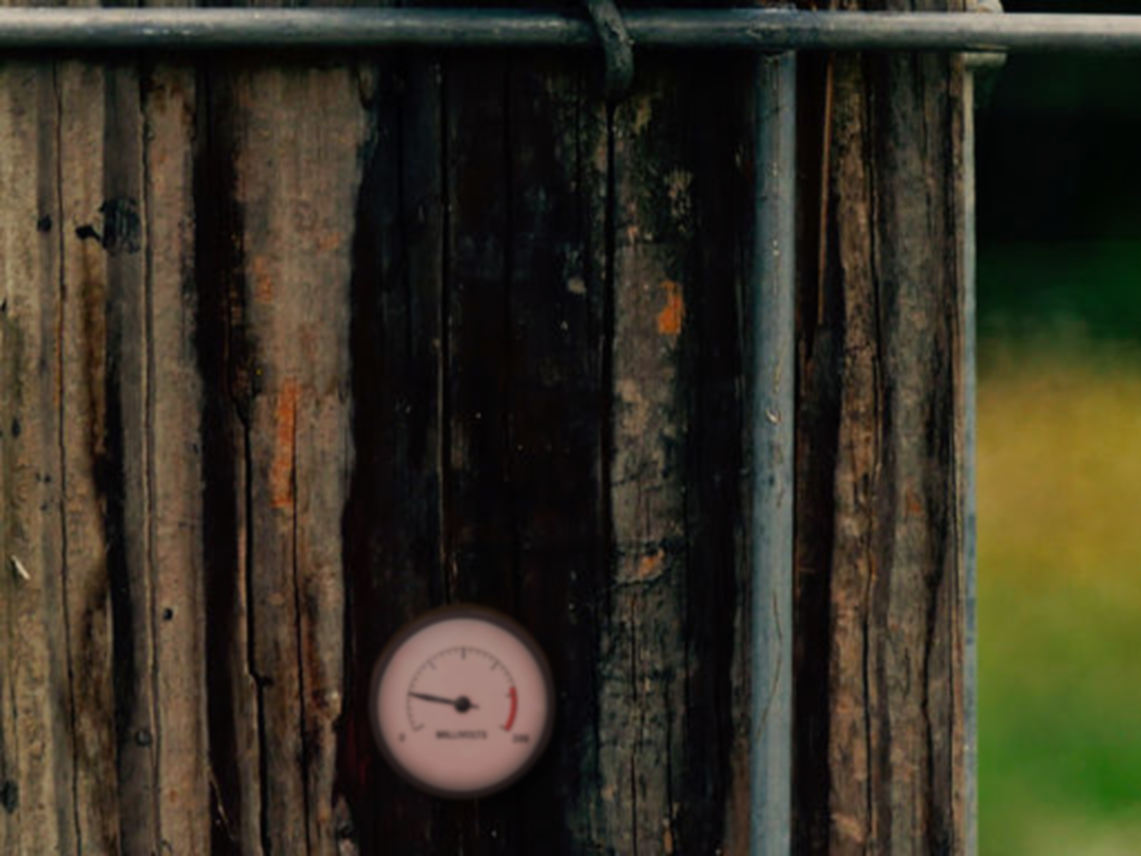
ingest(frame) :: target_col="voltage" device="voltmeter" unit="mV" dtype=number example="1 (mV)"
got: 50 (mV)
